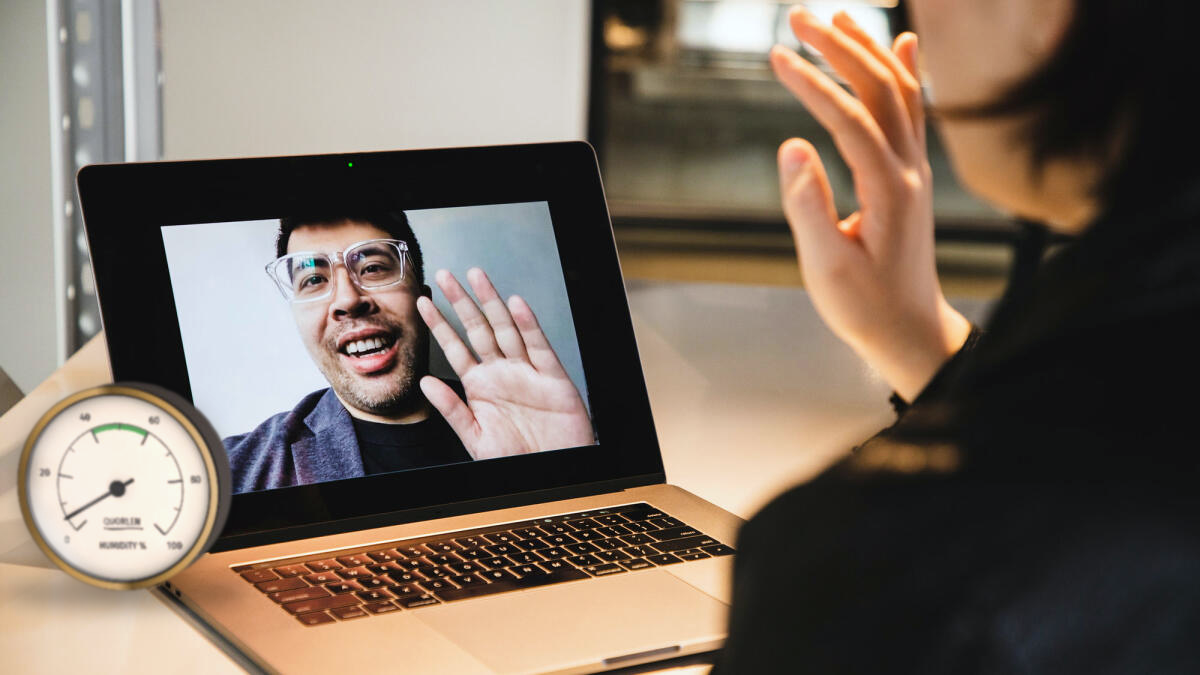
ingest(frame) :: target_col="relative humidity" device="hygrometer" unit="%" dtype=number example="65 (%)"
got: 5 (%)
